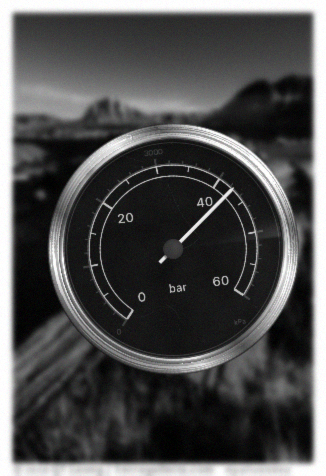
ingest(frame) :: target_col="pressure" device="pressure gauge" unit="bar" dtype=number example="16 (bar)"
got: 42.5 (bar)
